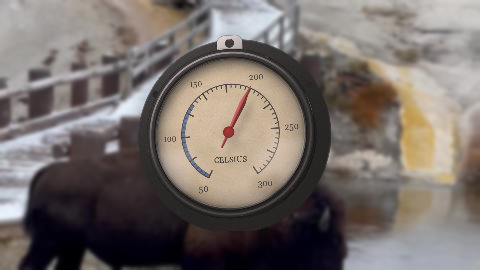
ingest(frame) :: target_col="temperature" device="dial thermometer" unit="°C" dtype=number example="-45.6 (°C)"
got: 200 (°C)
